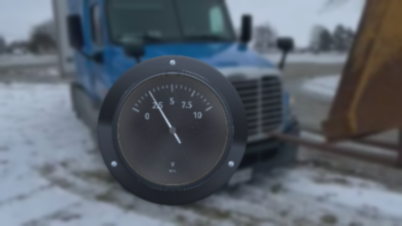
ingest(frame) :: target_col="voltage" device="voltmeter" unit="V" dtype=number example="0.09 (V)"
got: 2.5 (V)
